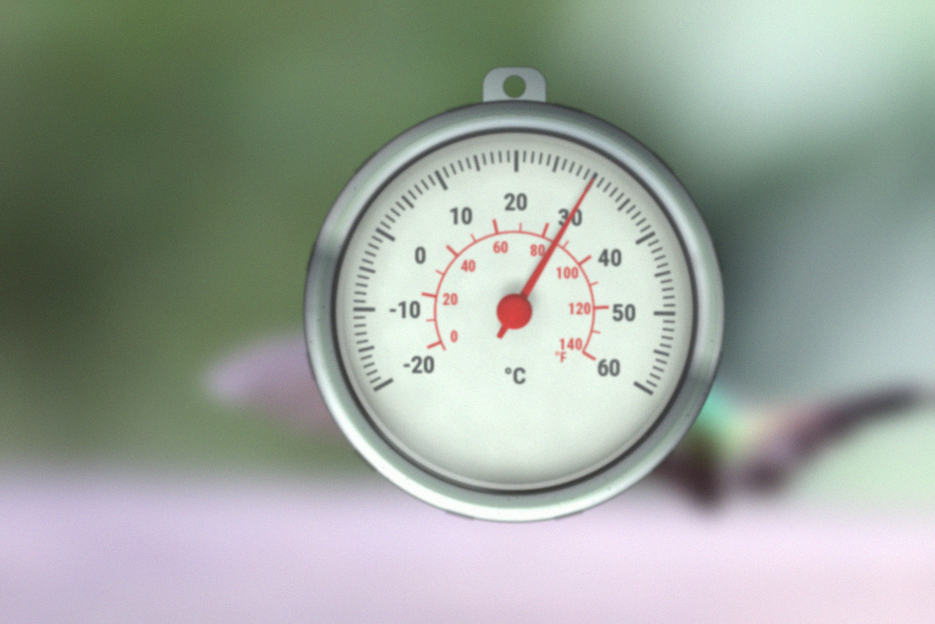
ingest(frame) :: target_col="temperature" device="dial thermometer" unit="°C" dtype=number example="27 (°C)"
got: 30 (°C)
